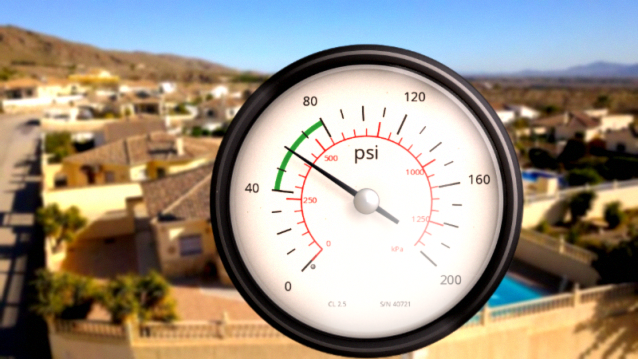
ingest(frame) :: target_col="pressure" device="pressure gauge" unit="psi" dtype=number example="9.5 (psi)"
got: 60 (psi)
